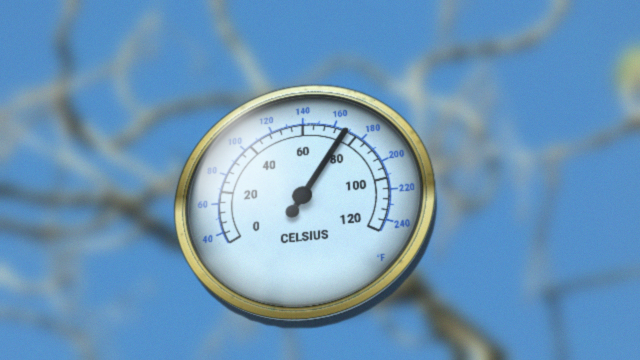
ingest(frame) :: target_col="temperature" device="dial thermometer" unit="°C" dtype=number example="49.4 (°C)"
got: 76 (°C)
